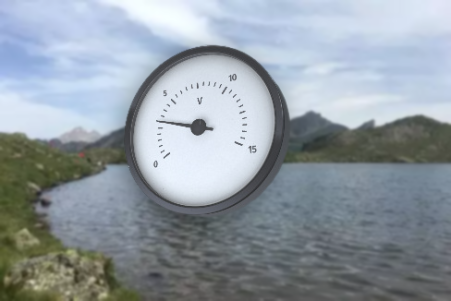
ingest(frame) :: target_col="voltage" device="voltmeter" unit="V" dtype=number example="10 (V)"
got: 3 (V)
